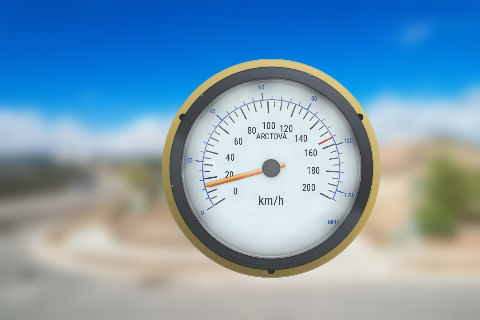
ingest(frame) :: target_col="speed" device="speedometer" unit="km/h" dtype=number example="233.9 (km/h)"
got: 15 (km/h)
